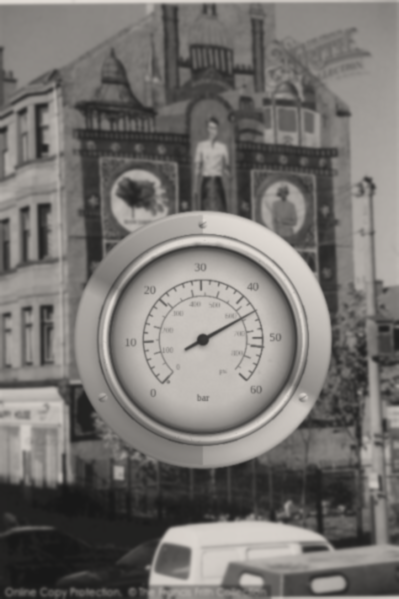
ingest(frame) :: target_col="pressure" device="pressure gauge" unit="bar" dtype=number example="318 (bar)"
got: 44 (bar)
